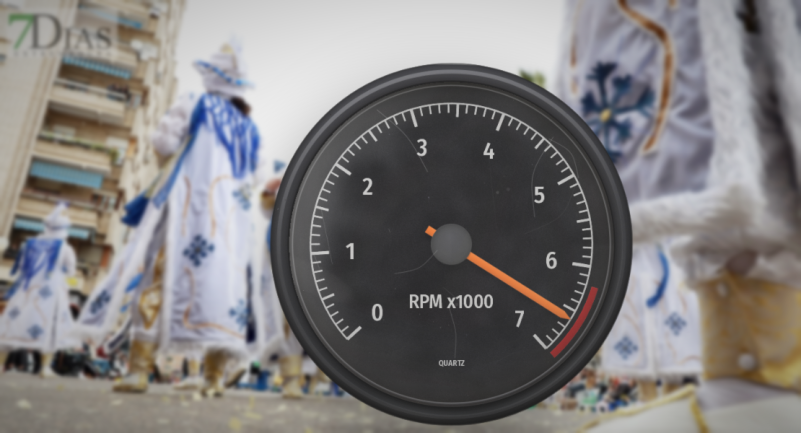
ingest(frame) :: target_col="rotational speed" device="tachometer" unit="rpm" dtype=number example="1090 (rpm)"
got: 6600 (rpm)
